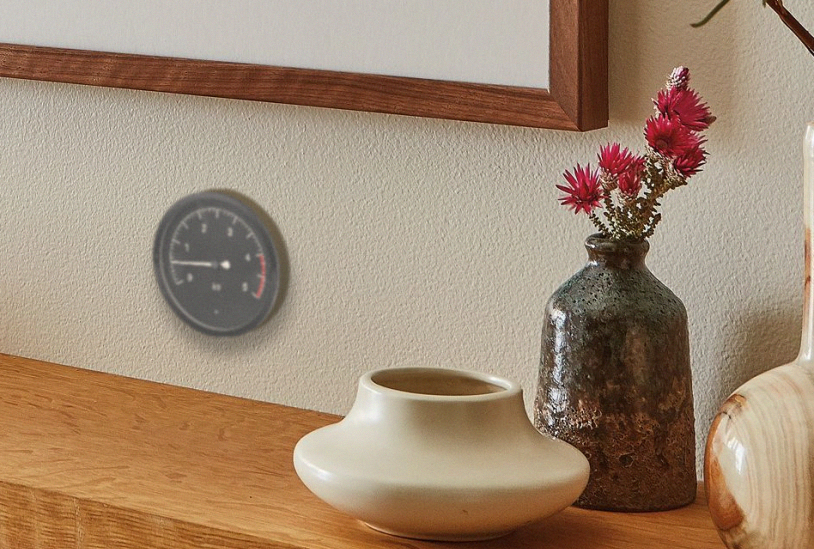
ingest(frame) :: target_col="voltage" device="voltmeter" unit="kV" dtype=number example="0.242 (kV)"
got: 0.5 (kV)
